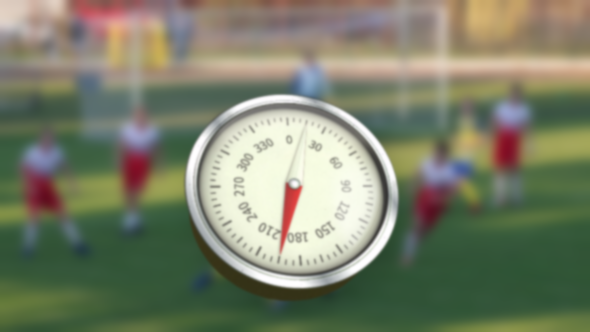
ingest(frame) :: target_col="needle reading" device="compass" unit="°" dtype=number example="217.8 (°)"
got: 195 (°)
